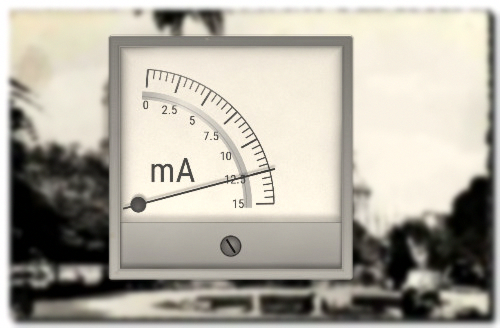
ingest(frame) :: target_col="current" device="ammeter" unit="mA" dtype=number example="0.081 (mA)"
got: 12.5 (mA)
